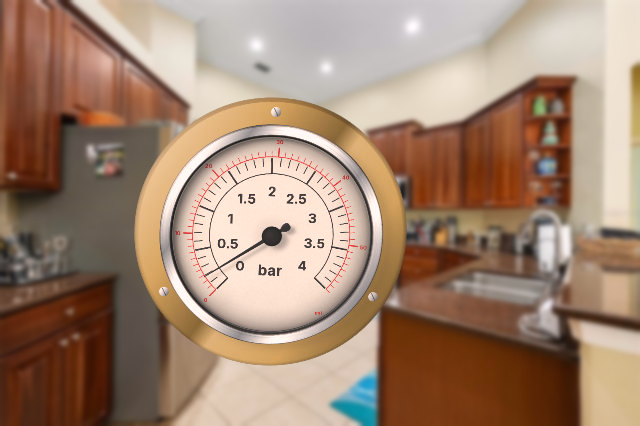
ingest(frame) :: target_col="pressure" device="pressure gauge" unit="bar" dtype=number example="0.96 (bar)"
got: 0.2 (bar)
